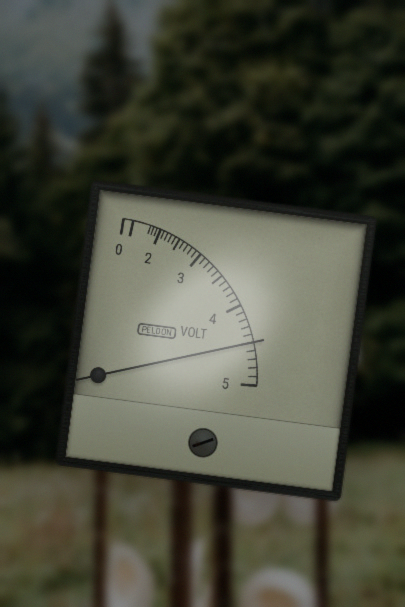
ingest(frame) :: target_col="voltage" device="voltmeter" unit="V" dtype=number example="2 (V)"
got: 4.5 (V)
